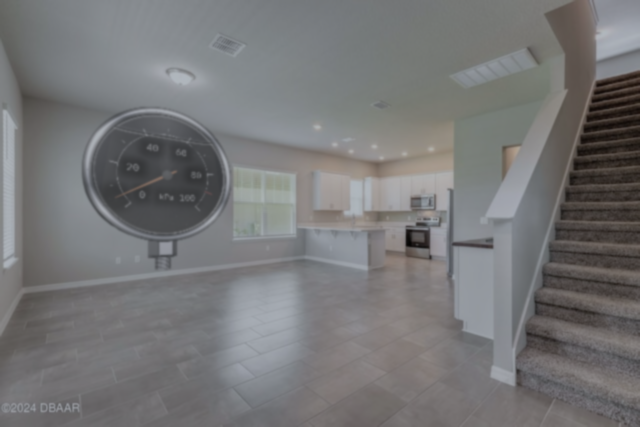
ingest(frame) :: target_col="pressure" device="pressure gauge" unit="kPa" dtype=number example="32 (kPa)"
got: 5 (kPa)
